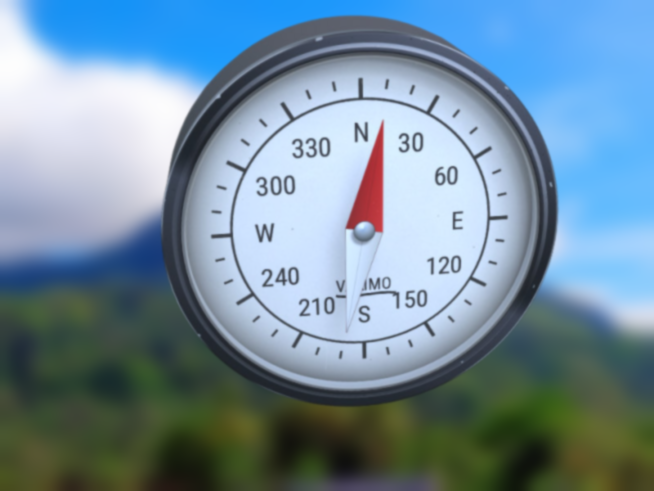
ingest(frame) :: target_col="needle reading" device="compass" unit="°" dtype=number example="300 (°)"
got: 10 (°)
